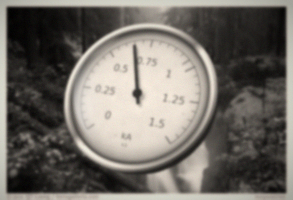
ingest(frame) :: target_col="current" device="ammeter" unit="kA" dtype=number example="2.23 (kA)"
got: 0.65 (kA)
